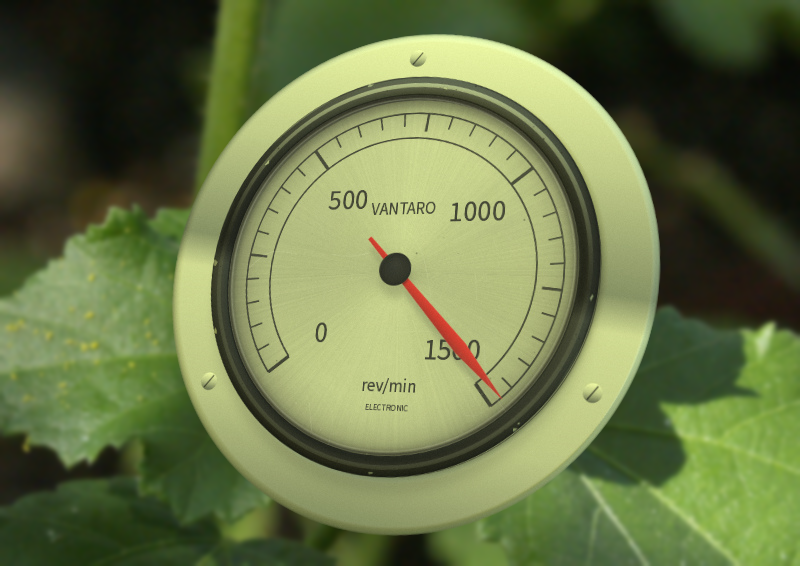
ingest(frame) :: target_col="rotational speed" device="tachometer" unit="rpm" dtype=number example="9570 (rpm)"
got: 1475 (rpm)
